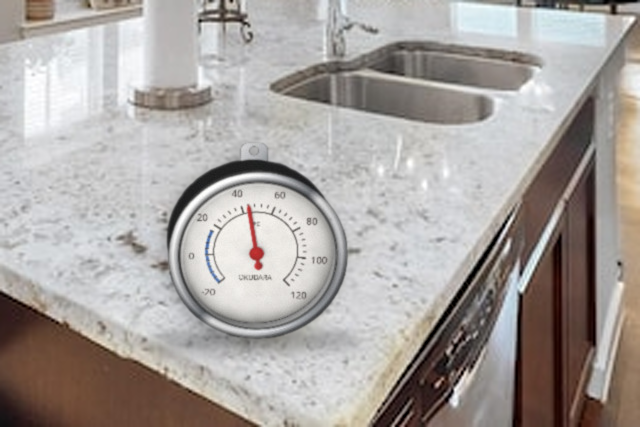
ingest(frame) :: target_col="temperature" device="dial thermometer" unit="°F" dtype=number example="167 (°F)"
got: 44 (°F)
